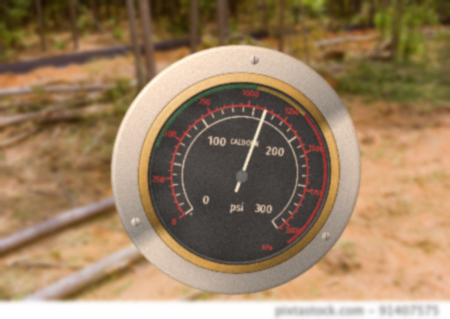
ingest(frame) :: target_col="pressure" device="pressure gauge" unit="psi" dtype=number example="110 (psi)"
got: 160 (psi)
